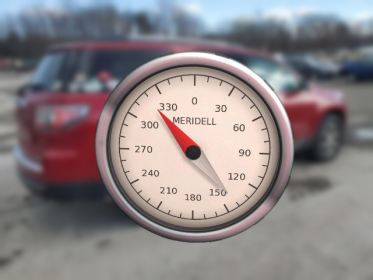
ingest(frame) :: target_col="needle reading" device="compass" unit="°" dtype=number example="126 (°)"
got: 320 (°)
